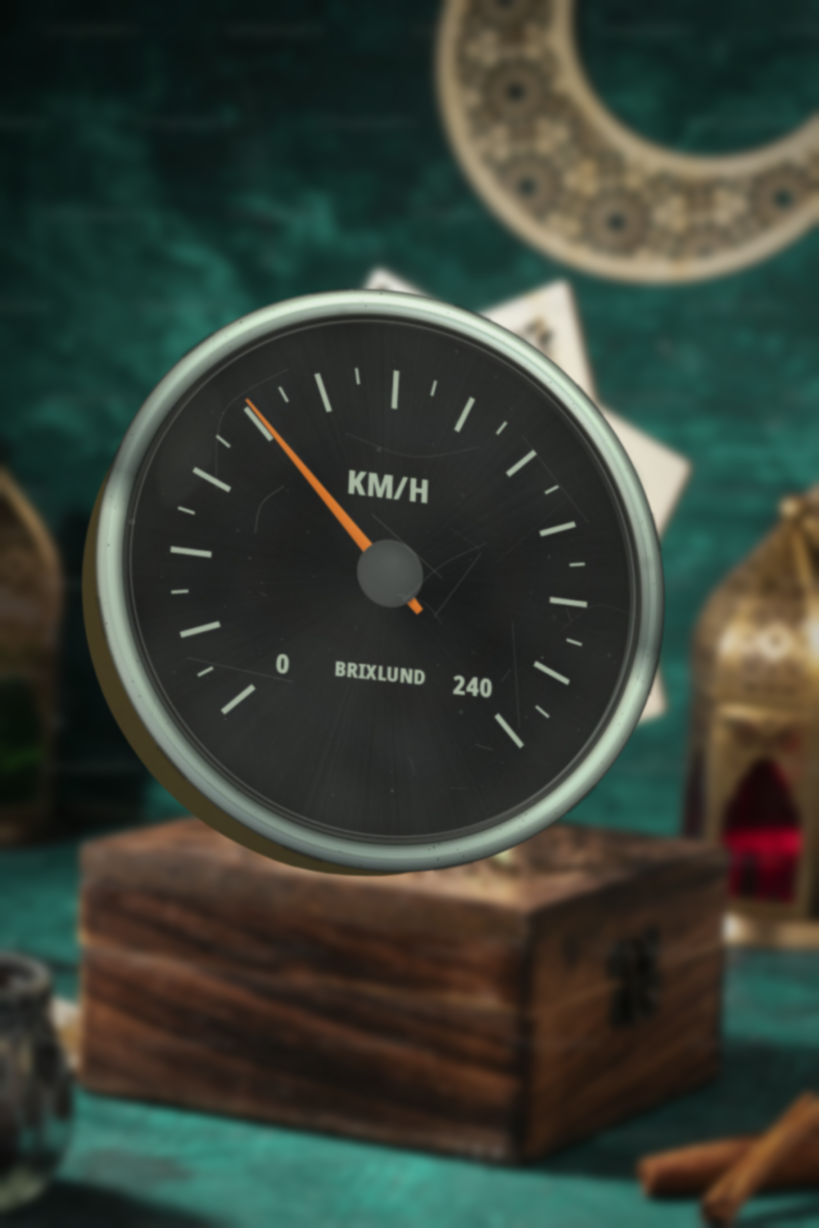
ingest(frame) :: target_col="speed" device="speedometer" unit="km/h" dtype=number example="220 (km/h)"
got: 80 (km/h)
